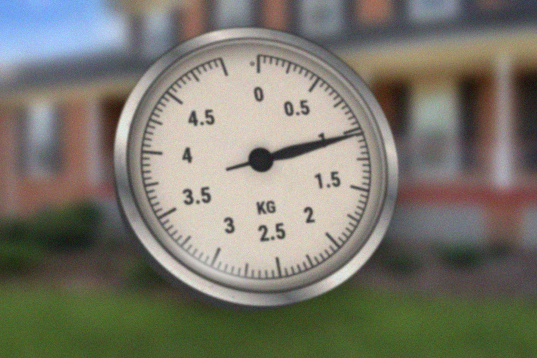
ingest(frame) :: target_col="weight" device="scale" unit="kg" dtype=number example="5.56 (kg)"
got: 1.05 (kg)
